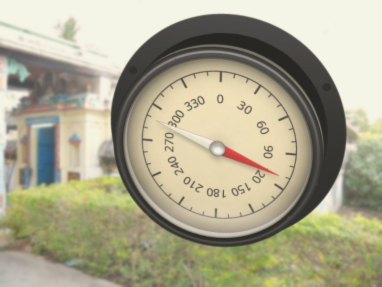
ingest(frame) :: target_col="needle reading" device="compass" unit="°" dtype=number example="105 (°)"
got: 110 (°)
